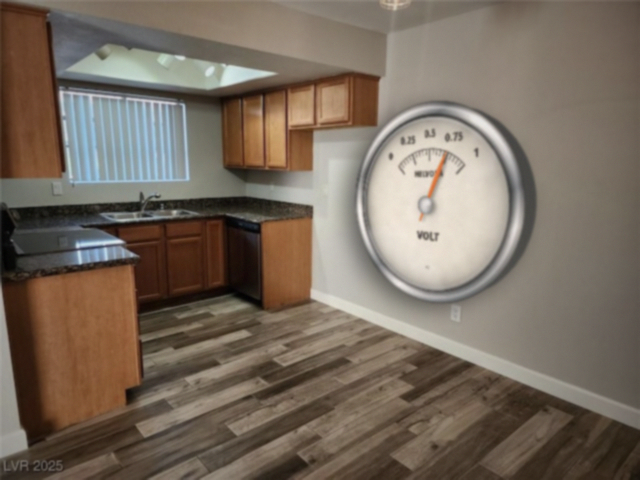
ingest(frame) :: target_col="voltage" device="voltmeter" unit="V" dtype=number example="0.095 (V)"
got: 0.75 (V)
